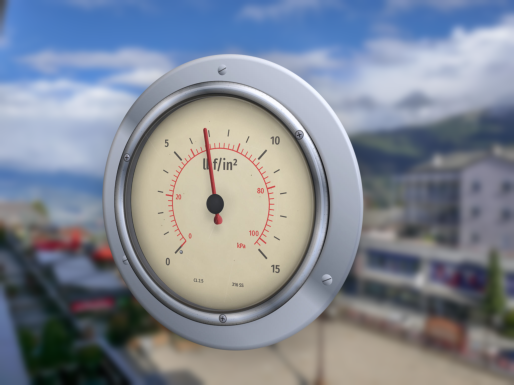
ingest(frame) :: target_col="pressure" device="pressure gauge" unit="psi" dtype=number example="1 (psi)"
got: 7 (psi)
